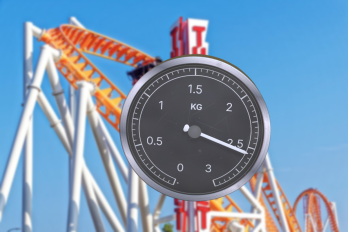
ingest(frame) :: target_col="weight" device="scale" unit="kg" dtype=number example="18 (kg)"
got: 2.55 (kg)
